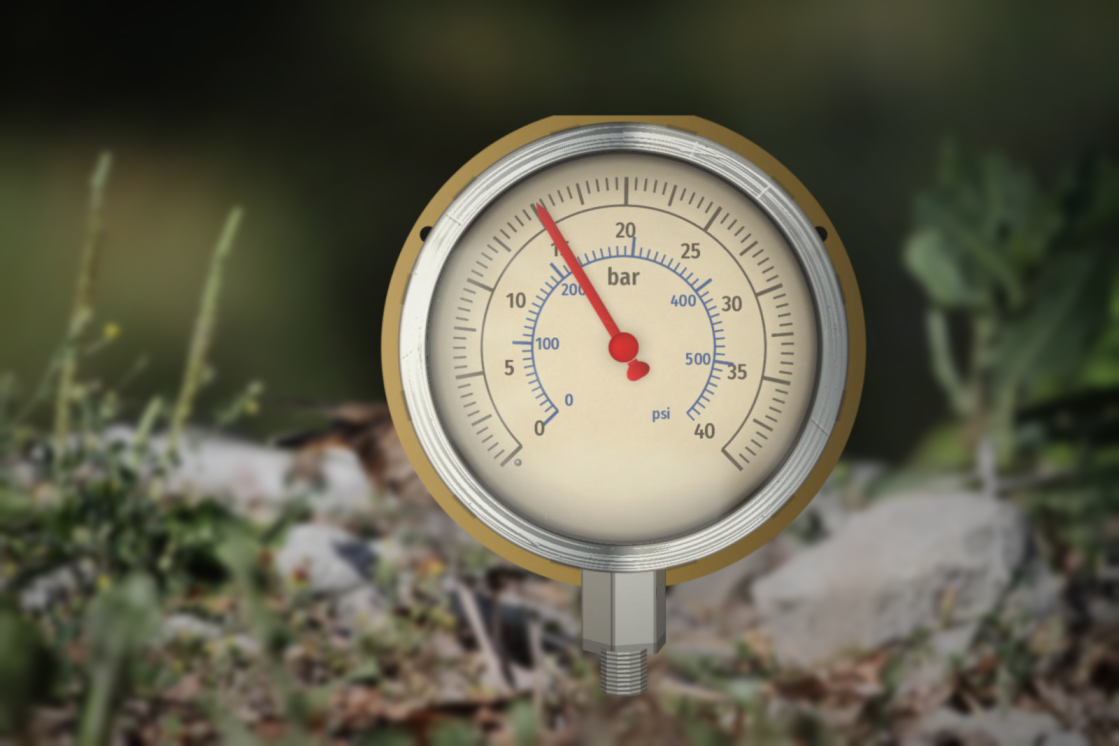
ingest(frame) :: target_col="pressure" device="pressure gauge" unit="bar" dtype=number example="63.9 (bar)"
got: 15.25 (bar)
